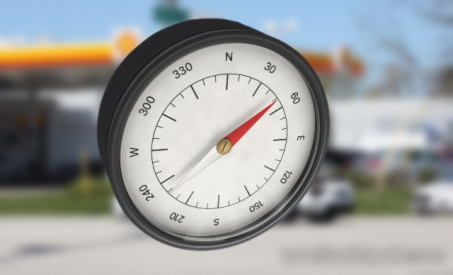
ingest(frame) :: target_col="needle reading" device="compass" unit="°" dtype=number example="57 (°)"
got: 50 (°)
